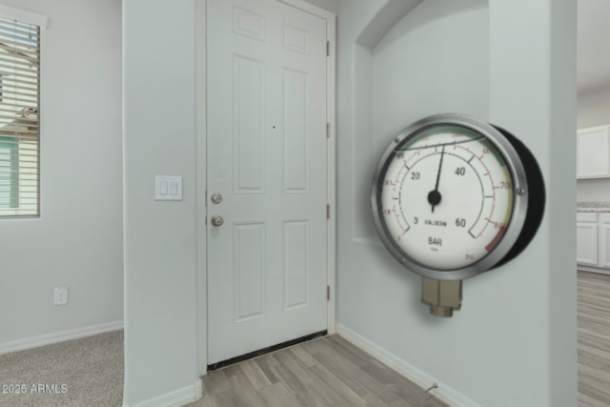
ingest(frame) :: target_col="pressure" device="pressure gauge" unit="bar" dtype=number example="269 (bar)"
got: 32.5 (bar)
